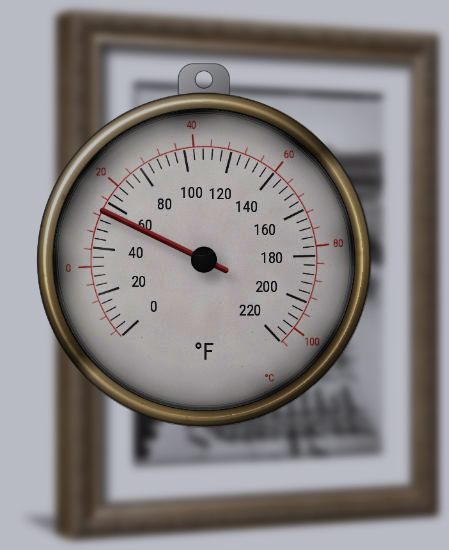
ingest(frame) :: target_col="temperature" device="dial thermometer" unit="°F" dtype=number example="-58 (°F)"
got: 56 (°F)
